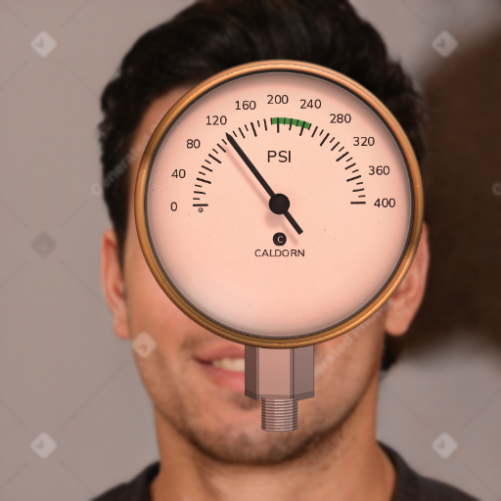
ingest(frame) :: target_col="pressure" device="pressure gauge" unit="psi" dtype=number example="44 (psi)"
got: 120 (psi)
